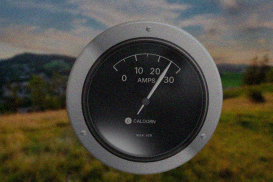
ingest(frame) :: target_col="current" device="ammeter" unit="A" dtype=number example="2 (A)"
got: 25 (A)
